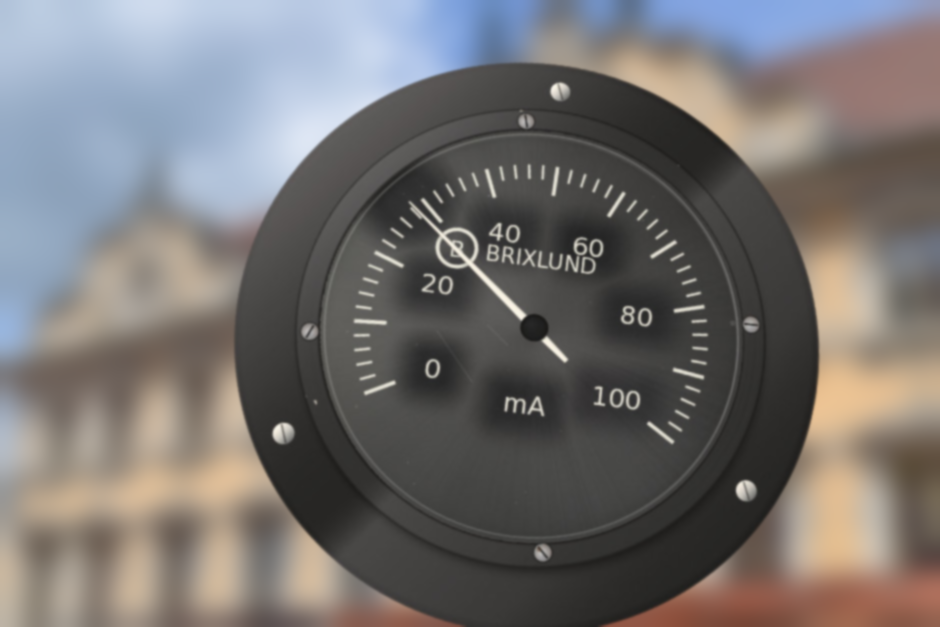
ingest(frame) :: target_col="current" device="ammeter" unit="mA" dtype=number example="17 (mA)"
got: 28 (mA)
